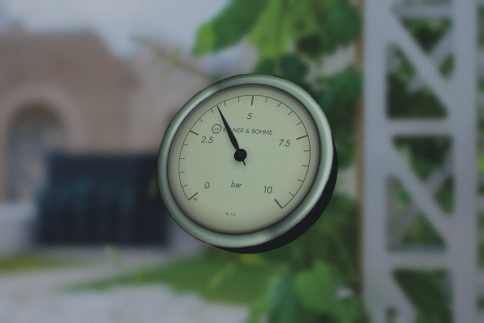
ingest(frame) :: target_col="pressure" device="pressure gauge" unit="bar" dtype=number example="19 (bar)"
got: 3.75 (bar)
